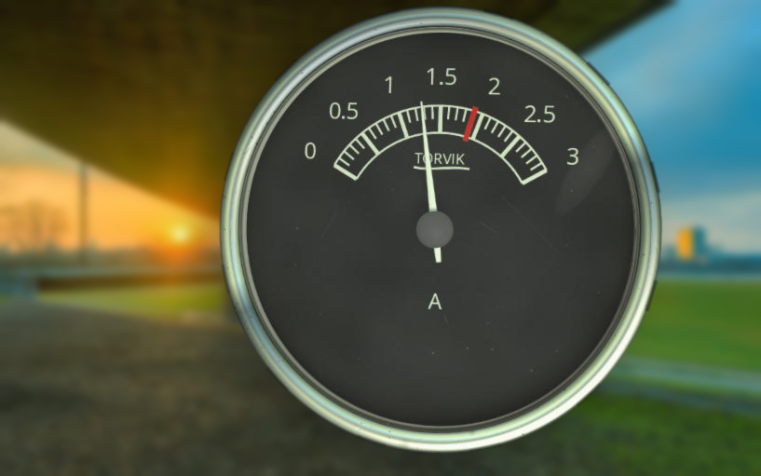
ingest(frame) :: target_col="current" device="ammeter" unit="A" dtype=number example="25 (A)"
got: 1.3 (A)
